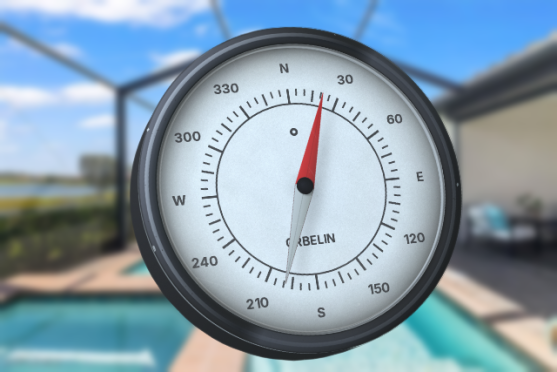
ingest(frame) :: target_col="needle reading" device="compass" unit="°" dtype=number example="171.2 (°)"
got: 20 (°)
